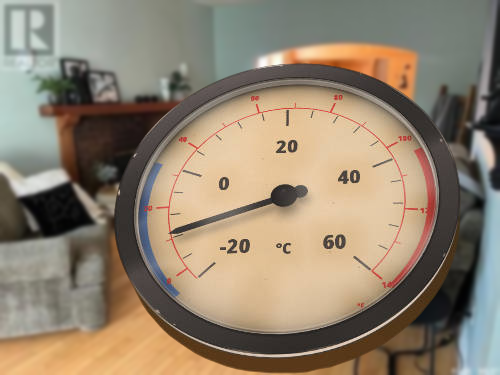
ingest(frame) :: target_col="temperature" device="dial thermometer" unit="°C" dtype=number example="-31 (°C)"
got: -12 (°C)
